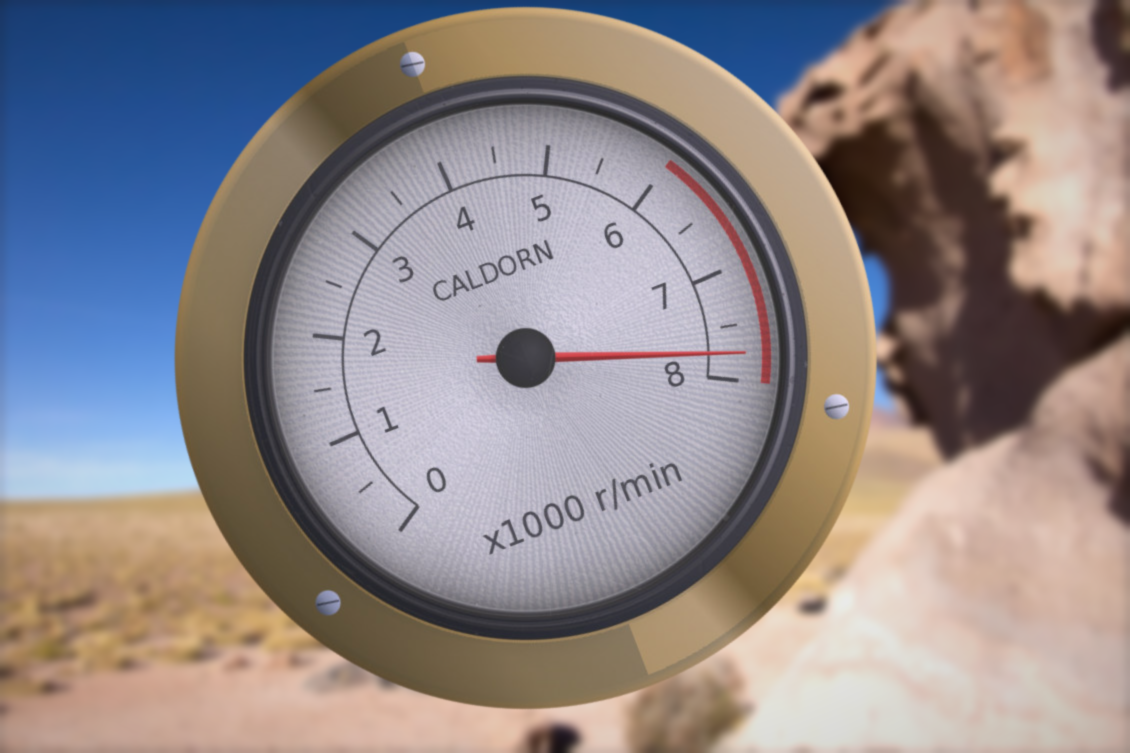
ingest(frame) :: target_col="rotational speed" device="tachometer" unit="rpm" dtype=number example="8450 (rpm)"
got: 7750 (rpm)
